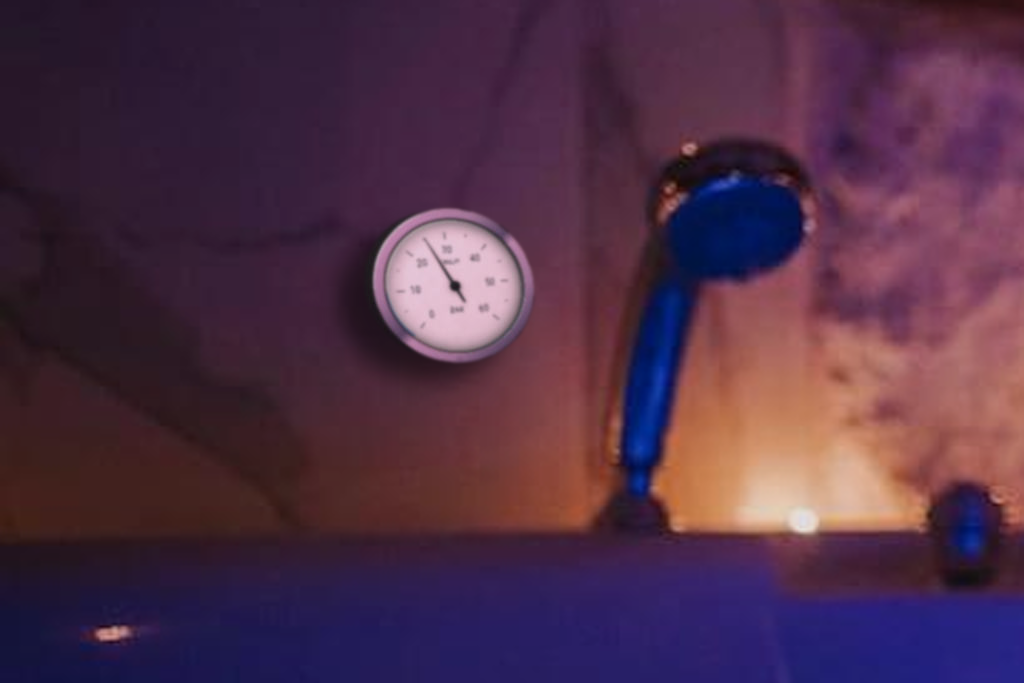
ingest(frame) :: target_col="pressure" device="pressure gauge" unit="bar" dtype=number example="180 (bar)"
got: 25 (bar)
